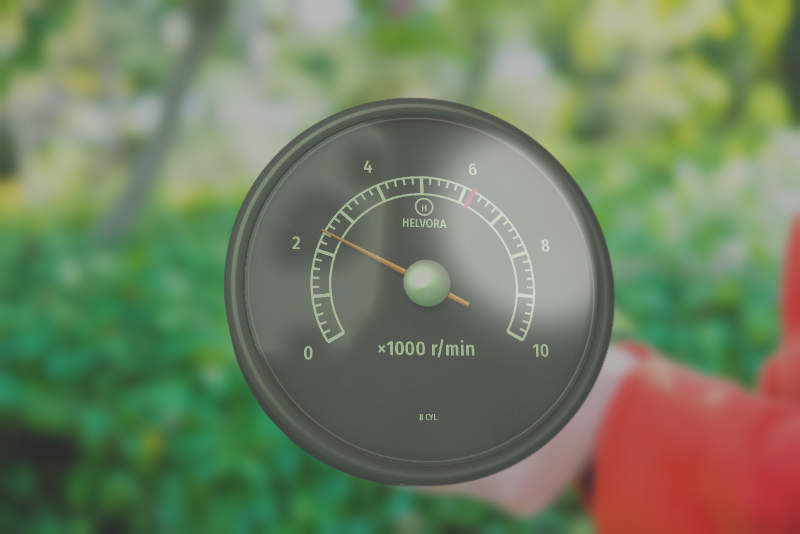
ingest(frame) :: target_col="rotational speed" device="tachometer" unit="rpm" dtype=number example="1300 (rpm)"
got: 2400 (rpm)
